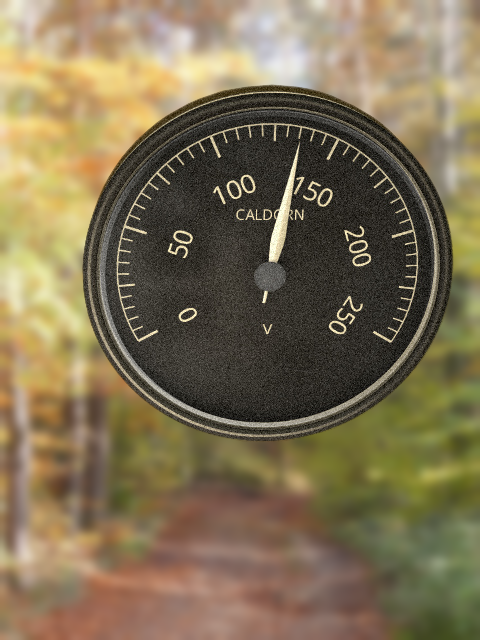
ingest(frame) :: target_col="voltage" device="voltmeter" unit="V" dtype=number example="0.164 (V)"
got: 135 (V)
